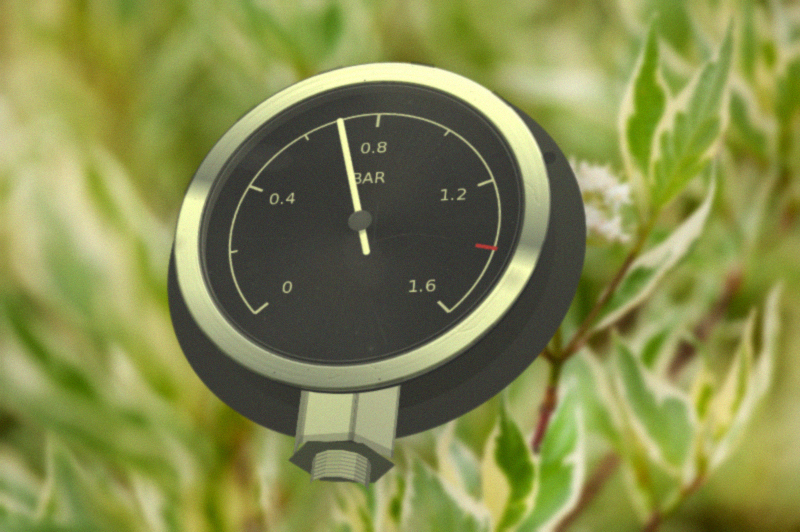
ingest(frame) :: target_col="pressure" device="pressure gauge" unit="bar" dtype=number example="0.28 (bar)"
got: 0.7 (bar)
